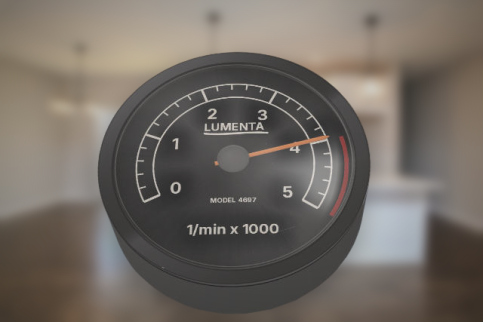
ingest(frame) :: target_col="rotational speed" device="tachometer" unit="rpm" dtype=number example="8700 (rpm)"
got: 4000 (rpm)
